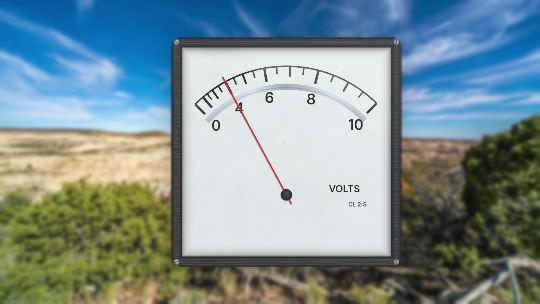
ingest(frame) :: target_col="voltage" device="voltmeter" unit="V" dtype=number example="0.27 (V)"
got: 4 (V)
